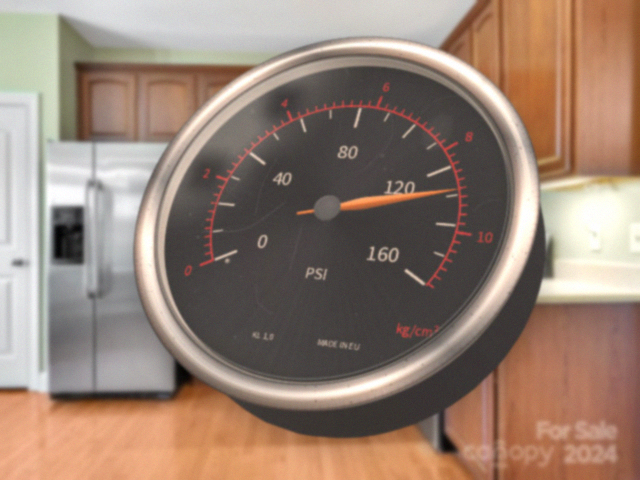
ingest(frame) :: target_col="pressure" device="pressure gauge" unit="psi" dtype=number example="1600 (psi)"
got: 130 (psi)
